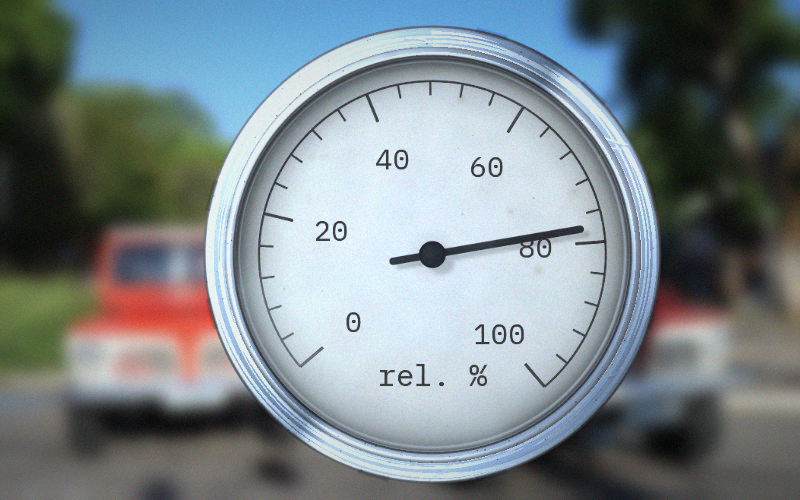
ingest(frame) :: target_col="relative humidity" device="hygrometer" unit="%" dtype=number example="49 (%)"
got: 78 (%)
